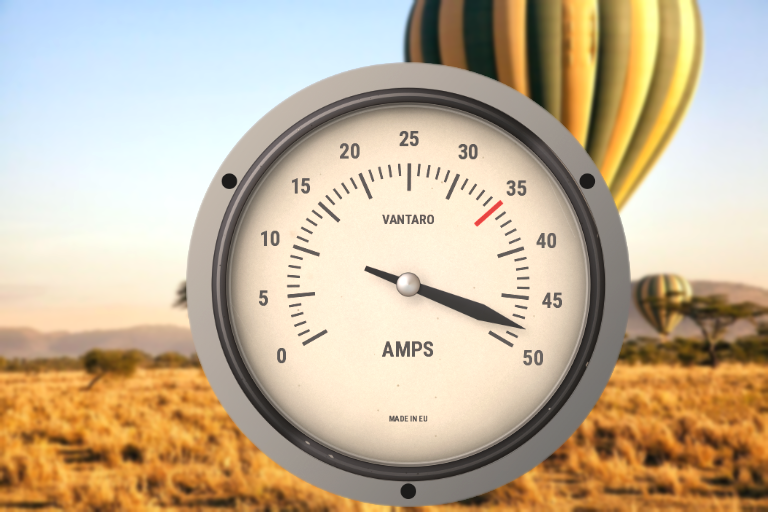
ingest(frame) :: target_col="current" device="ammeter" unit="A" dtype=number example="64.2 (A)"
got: 48 (A)
